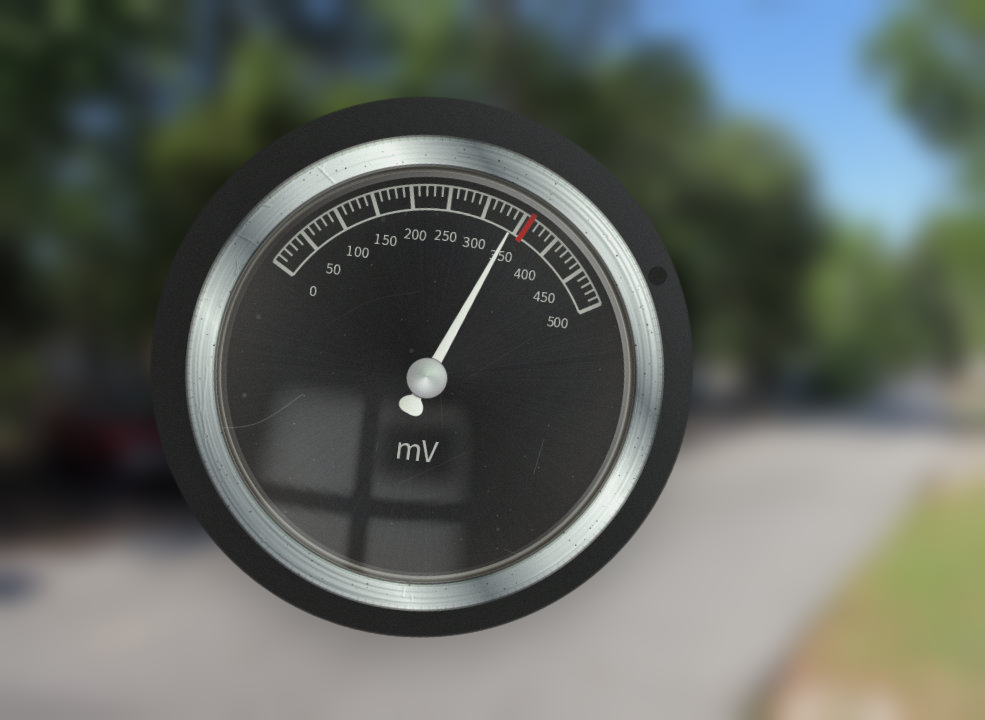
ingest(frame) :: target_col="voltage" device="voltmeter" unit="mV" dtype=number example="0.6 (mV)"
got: 340 (mV)
